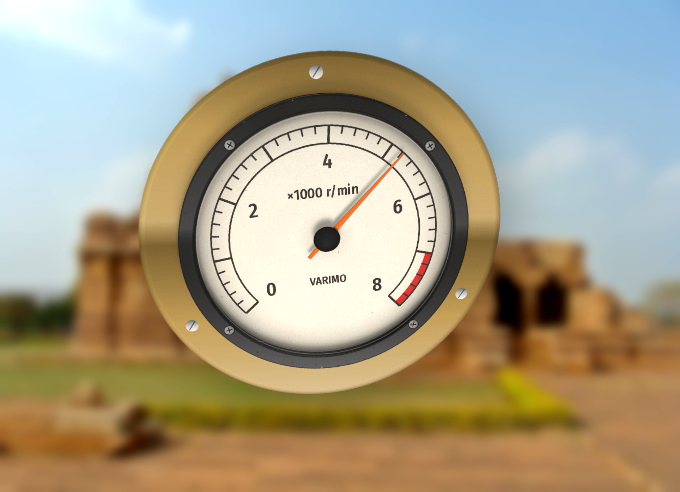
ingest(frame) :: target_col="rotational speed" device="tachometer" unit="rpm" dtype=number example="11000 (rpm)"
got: 5200 (rpm)
